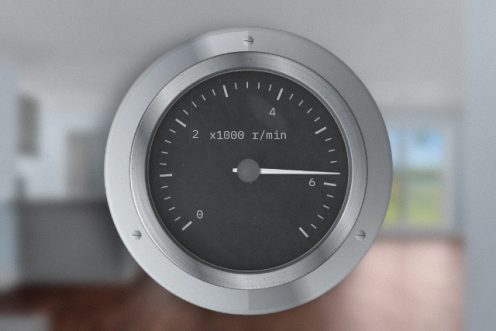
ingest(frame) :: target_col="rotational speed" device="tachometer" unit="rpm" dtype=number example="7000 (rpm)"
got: 5800 (rpm)
